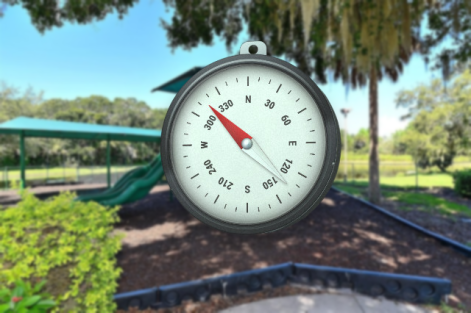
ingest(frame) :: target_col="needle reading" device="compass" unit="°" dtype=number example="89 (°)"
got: 315 (°)
